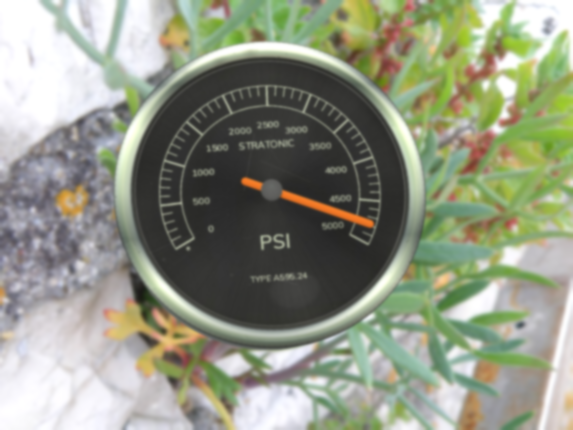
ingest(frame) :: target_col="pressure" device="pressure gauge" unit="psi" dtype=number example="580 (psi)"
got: 4800 (psi)
